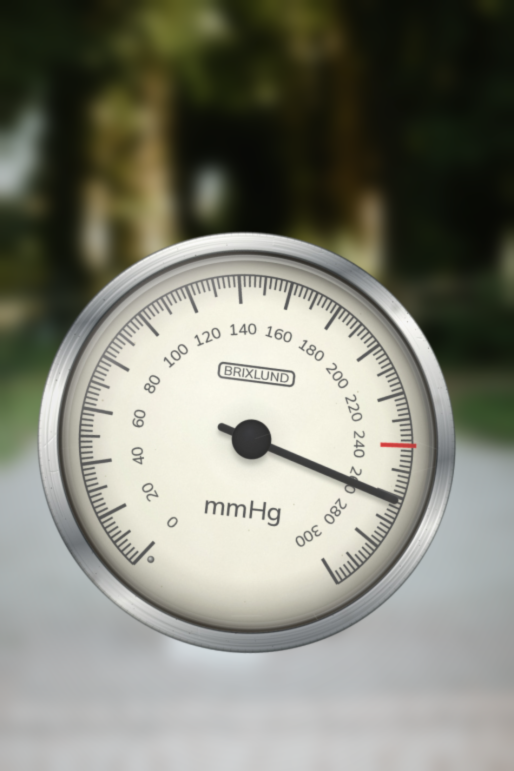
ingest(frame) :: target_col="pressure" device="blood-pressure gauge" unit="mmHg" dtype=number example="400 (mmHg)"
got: 262 (mmHg)
